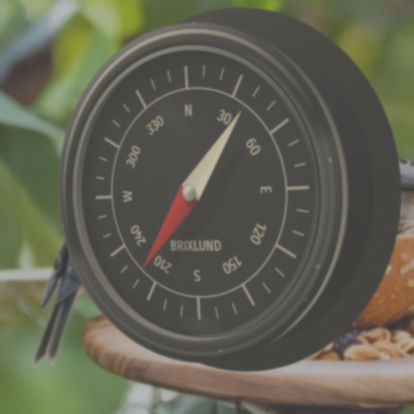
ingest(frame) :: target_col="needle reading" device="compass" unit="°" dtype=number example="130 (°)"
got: 220 (°)
